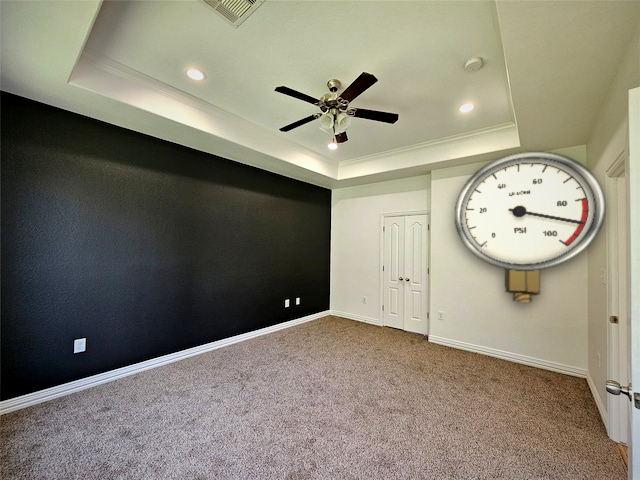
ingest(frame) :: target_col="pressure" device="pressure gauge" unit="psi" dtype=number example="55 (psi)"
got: 90 (psi)
